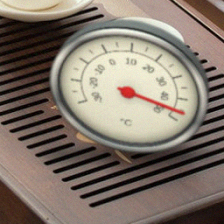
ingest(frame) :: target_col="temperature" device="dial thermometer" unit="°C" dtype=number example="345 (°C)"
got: 45 (°C)
